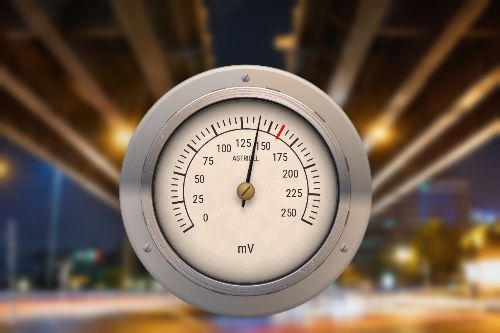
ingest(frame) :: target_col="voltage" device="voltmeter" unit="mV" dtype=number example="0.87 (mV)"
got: 140 (mV)
